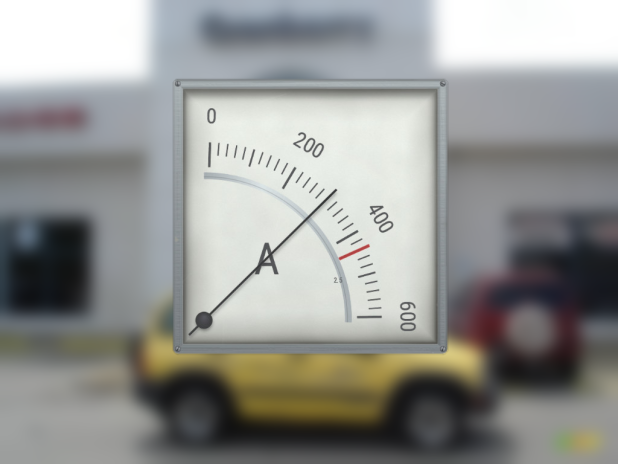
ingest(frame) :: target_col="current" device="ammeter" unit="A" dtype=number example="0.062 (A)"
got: 300 (A)
